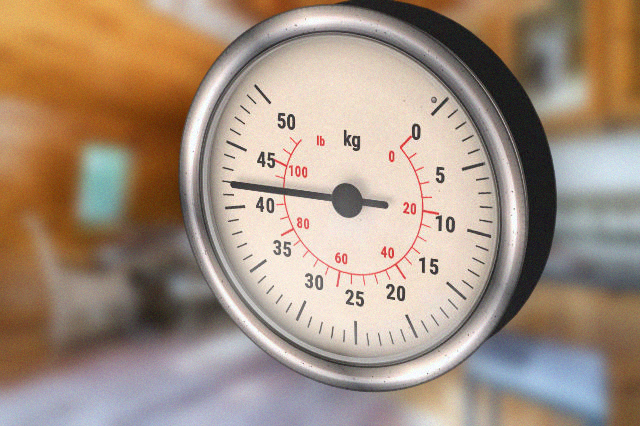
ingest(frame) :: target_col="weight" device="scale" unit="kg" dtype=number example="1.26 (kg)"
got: 42 (kg)
